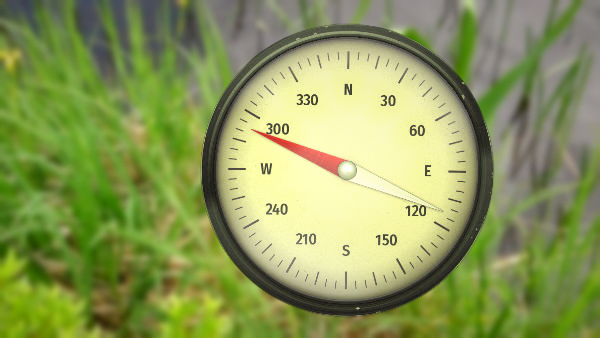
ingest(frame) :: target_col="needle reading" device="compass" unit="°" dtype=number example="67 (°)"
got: 292.5 (°)
